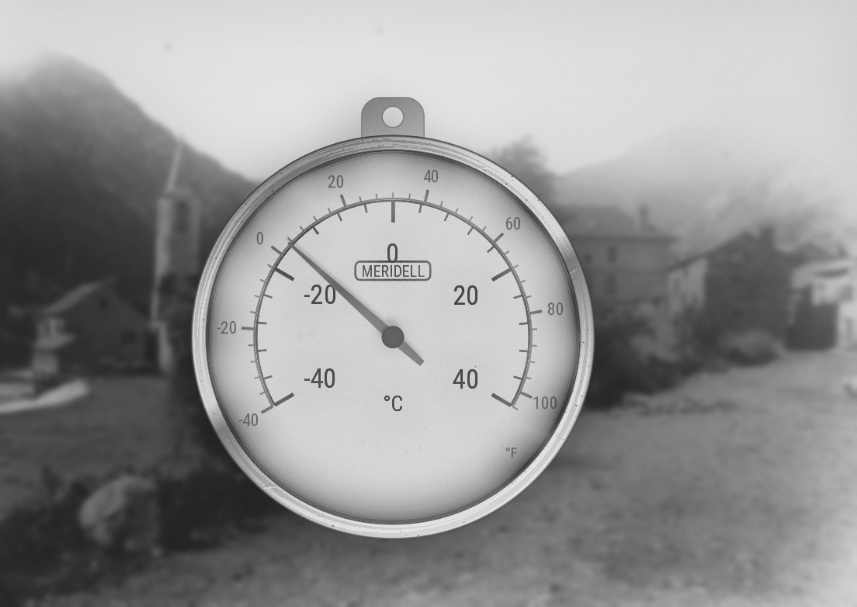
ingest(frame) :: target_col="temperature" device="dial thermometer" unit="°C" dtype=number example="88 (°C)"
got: -16 (°C)
